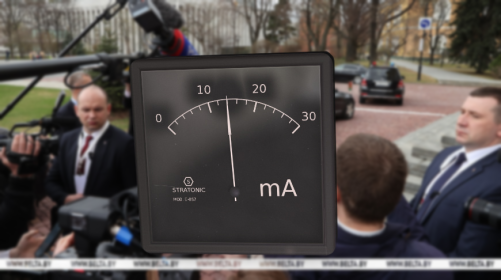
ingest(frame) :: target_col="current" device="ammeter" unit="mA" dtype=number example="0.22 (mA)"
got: 14 (mA)
